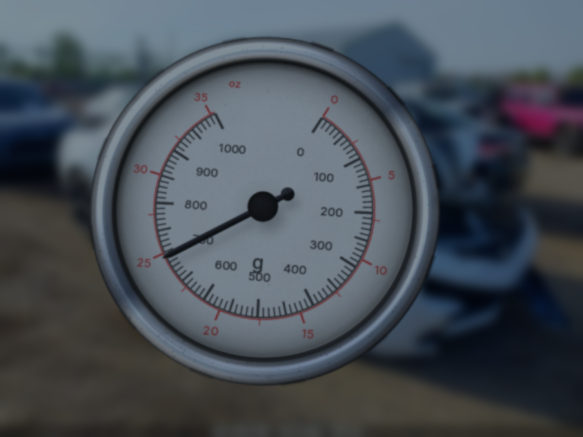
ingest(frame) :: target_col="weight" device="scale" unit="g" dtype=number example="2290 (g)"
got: 700 (g)
